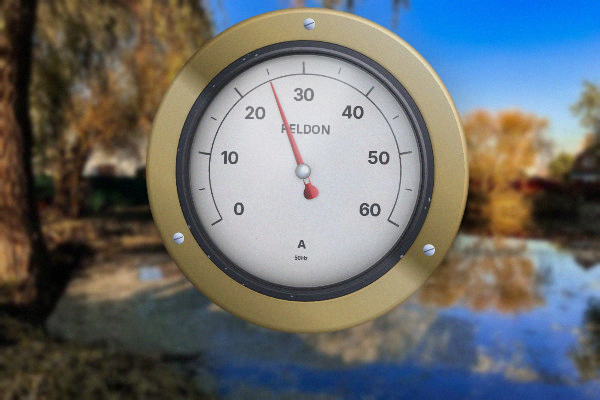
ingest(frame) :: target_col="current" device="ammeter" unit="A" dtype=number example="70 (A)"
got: 25 (A)
